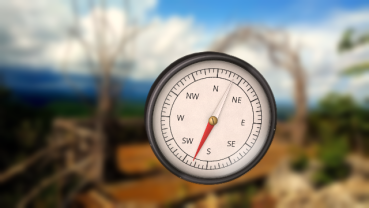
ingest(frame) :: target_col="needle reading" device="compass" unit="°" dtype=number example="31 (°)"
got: 200 (°)
